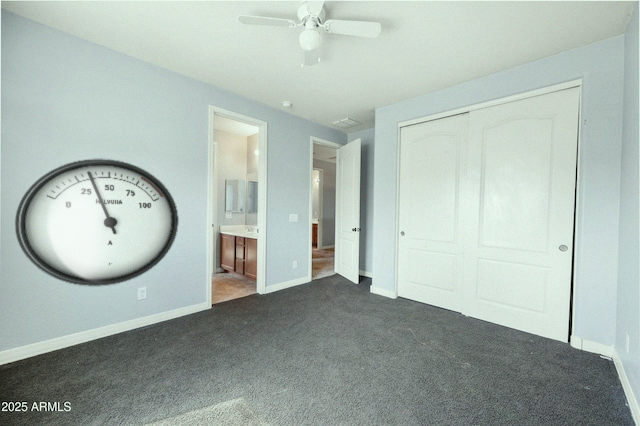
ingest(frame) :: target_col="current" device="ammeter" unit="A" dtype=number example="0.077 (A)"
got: 35 (A)
